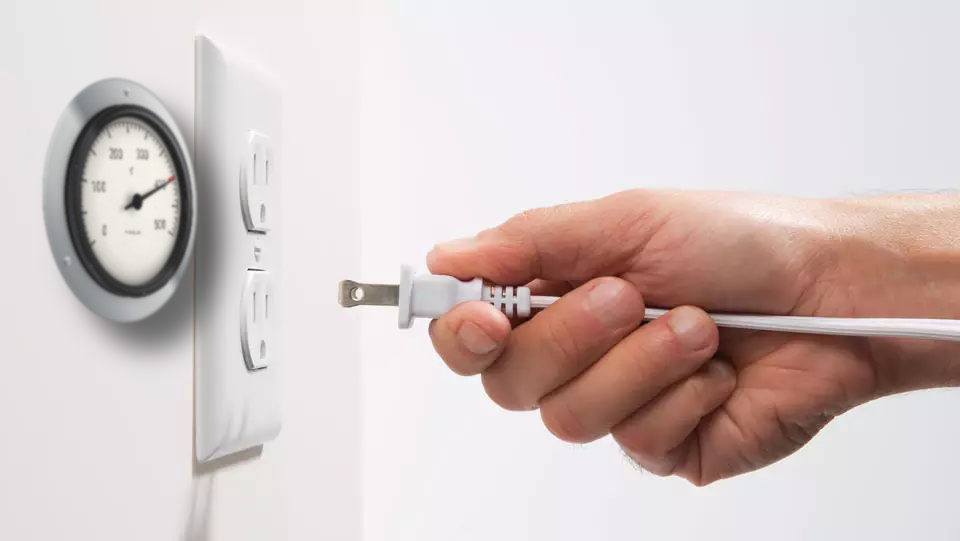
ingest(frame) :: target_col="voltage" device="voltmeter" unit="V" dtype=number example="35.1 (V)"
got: 400 (V)
